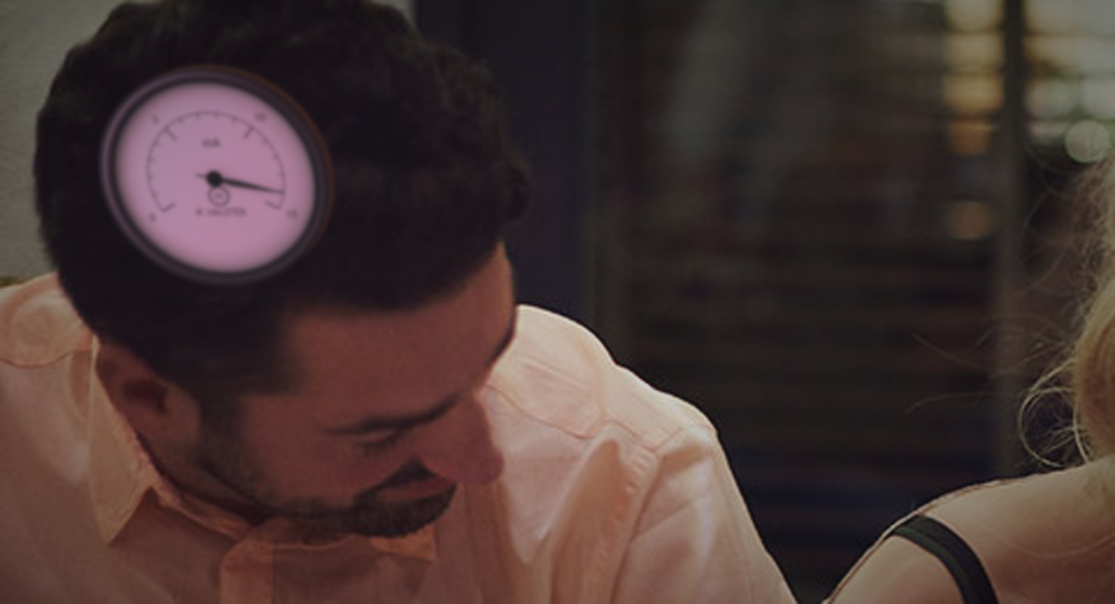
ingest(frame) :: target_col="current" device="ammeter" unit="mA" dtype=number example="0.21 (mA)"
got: 14 (mA)
